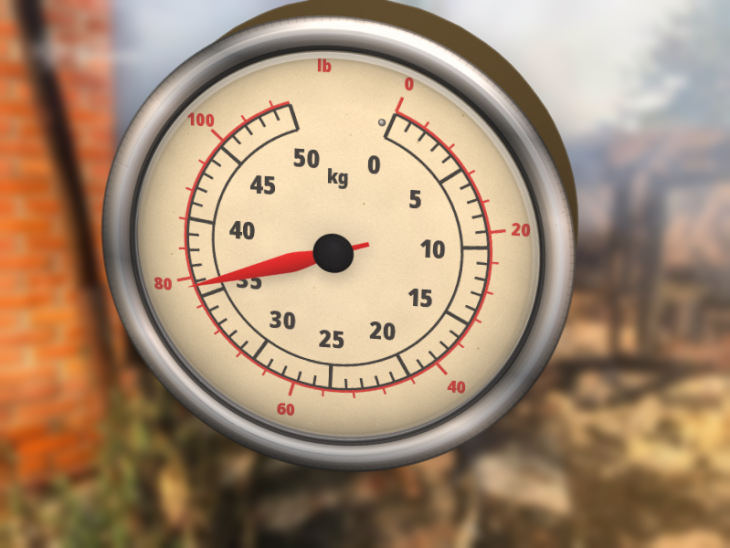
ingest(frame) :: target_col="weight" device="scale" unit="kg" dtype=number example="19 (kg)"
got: 36 (kg)
